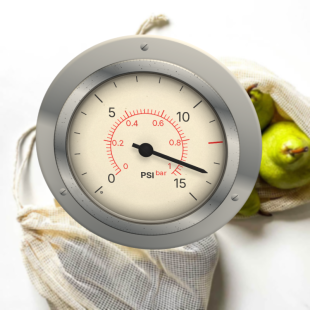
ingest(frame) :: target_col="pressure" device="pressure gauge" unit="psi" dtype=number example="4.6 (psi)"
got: 13.5 (psi)
